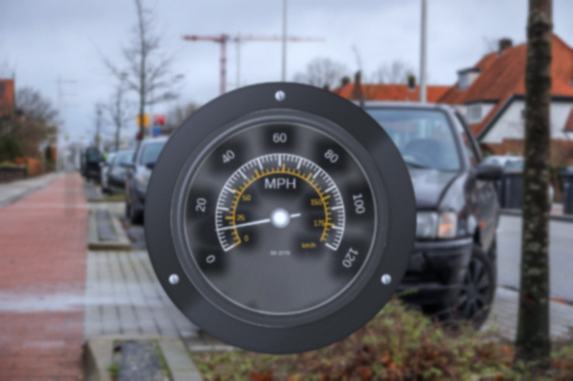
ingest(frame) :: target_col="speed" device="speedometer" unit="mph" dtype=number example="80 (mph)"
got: 10 (mph)
